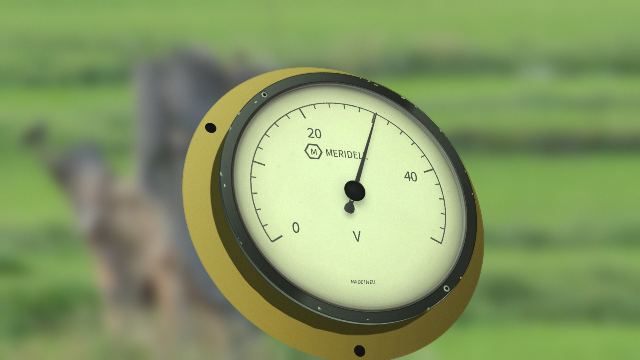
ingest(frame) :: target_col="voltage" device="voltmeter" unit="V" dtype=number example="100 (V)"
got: 30 (V)
